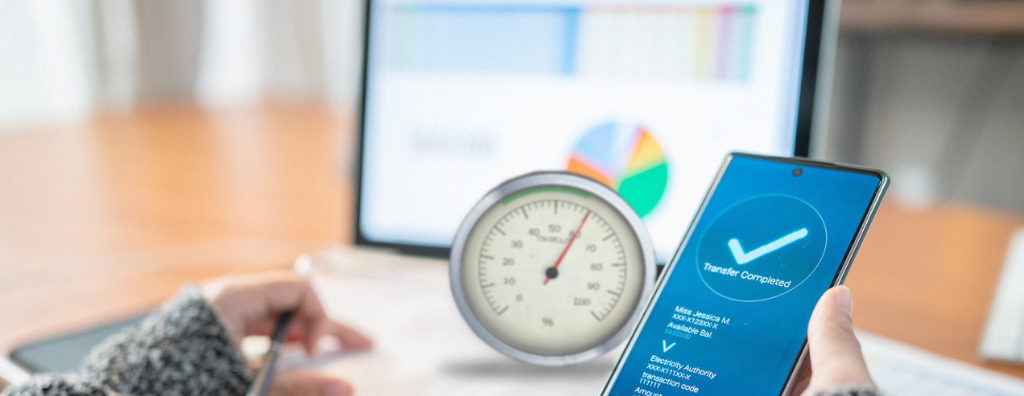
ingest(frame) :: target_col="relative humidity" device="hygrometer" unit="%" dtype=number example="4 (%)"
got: 60 (%)
